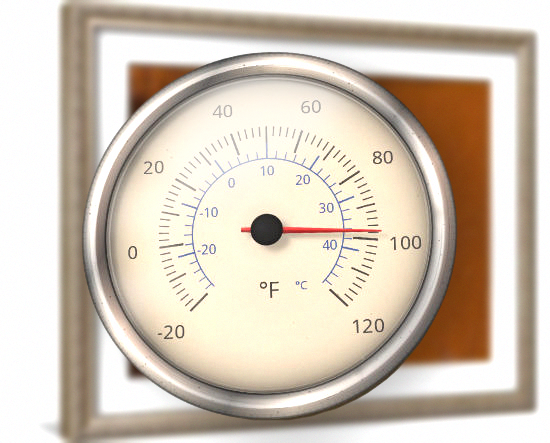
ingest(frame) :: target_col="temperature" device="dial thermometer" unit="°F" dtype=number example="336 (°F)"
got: 98 (°F)
